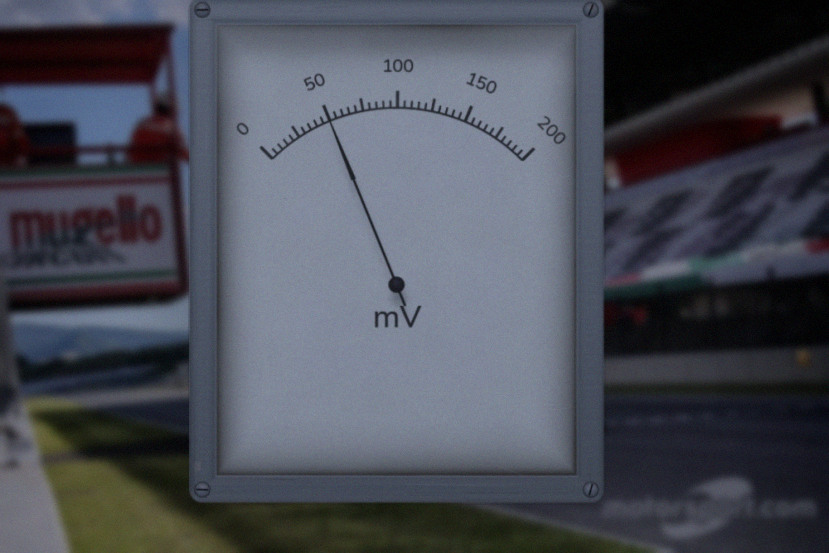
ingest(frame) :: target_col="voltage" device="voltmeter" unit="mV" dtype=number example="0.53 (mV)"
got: 50 (mV)
